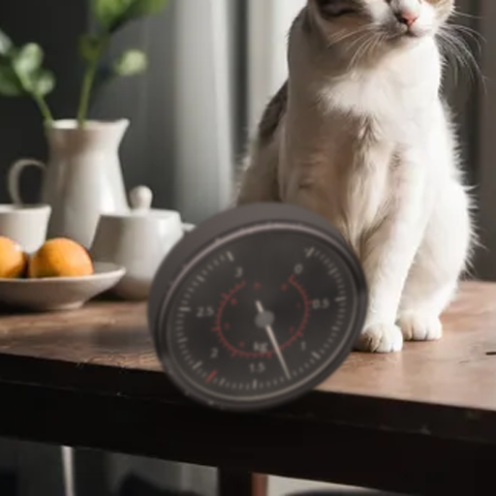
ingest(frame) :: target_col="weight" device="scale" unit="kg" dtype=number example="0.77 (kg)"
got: 1.25 (kg)
